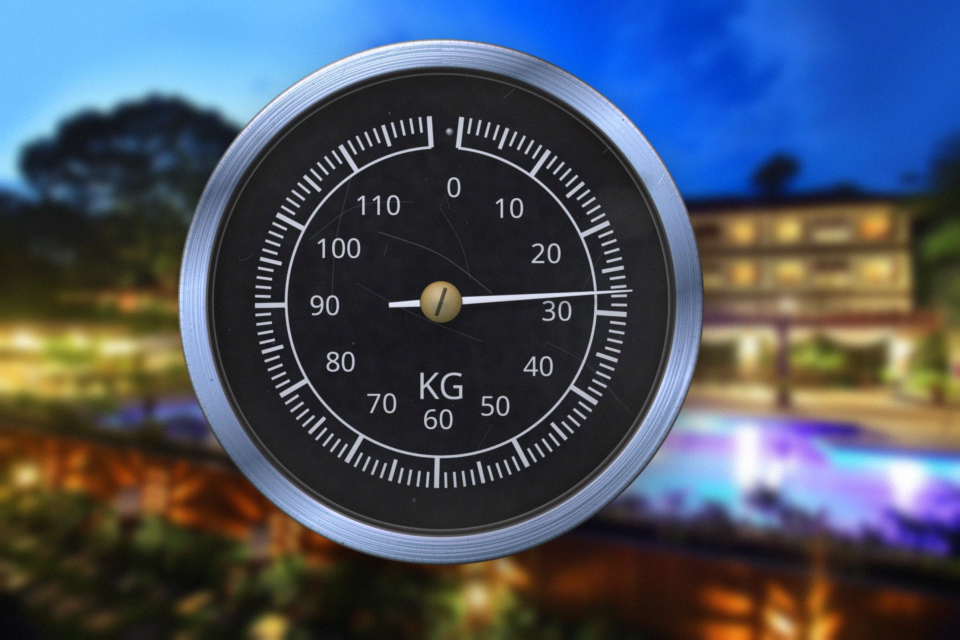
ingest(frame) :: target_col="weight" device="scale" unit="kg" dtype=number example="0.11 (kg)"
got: 27.5 (kg)
